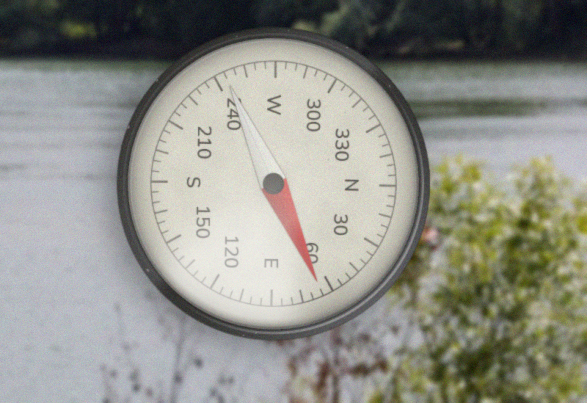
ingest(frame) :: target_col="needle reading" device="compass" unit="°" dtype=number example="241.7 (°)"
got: 65 (°)
